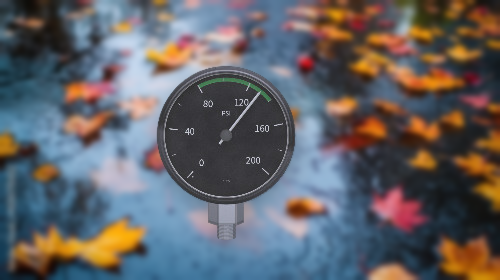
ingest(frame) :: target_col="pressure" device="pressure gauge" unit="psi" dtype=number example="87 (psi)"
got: 130 (psi)
